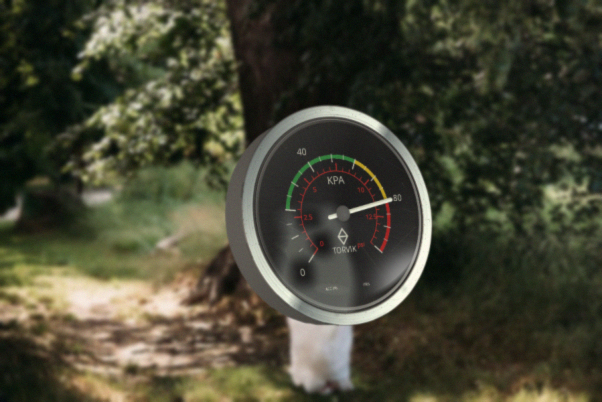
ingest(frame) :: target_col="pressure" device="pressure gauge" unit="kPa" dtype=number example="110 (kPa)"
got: 80 (kPa)
